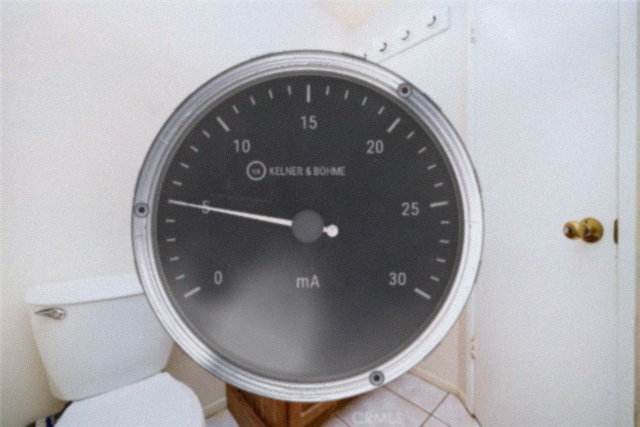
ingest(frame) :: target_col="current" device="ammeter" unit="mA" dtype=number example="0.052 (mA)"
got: 5 (mA)
